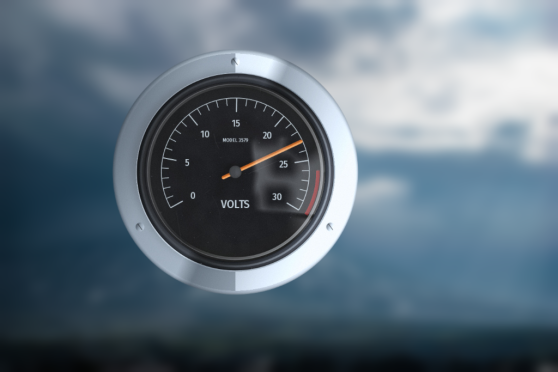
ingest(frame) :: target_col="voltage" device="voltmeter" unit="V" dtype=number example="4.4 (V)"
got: 23 (V)
